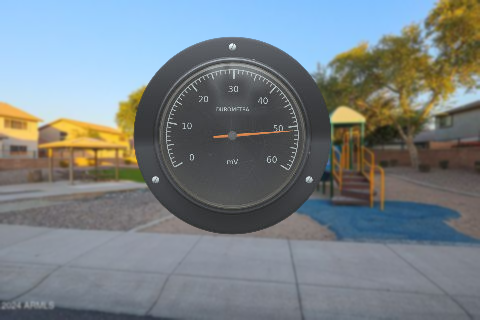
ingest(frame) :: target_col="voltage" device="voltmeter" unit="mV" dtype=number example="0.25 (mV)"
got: 51 (mV)
